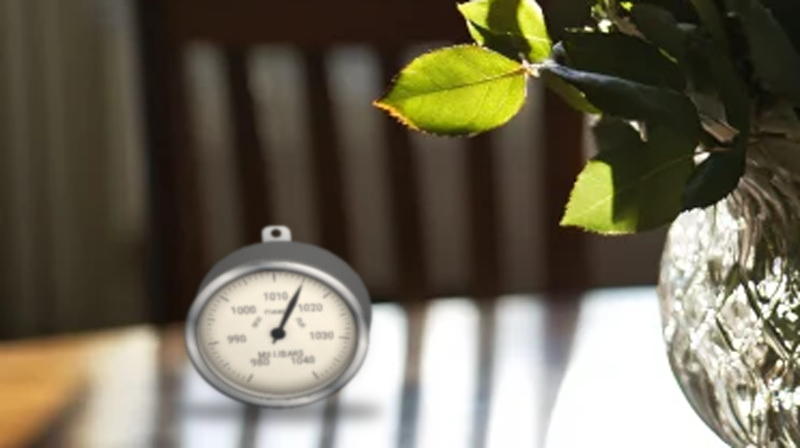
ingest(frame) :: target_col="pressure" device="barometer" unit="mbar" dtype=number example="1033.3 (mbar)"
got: 1015 (mbar)
